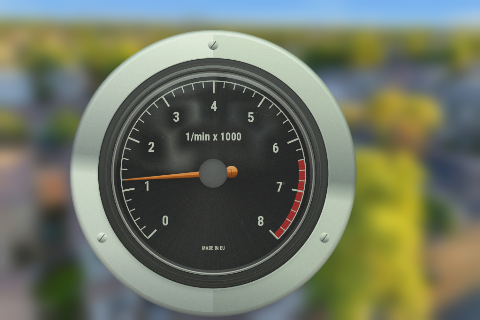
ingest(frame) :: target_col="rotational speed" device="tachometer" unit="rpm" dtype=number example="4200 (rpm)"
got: 1200 (rpm)
